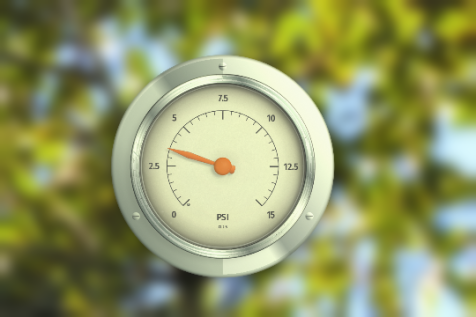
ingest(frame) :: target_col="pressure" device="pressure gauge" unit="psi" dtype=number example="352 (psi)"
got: 3.5 (psi)
